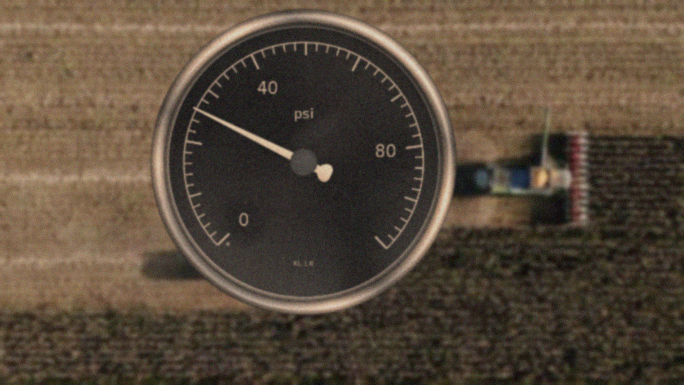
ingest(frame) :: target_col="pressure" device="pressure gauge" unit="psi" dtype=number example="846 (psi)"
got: 26 (psi)
